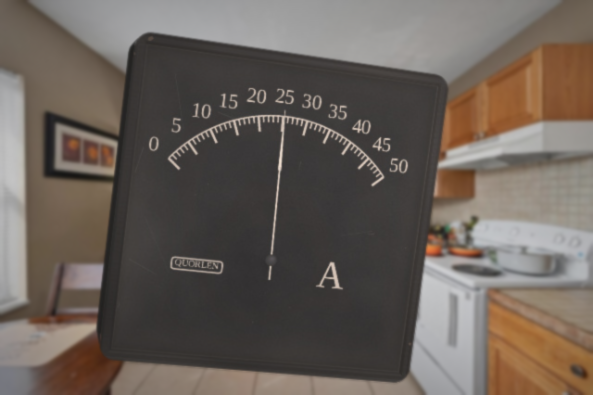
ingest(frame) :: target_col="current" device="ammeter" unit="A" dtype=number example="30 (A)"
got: 25 (A)
